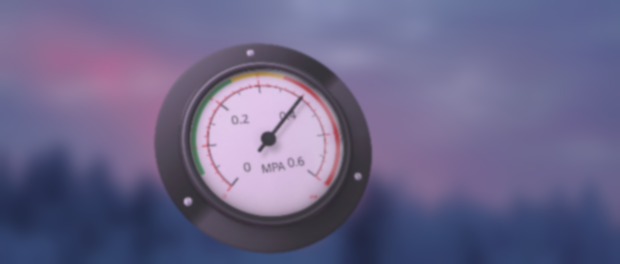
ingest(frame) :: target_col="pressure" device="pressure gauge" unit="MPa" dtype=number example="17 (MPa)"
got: 0.4 (MPa)
